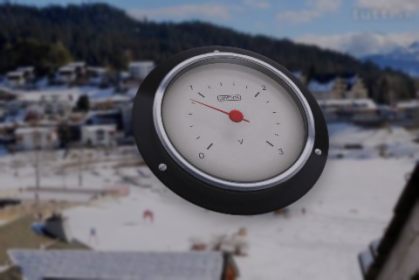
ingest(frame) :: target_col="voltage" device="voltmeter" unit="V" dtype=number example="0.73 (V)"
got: 0.8 (V)
